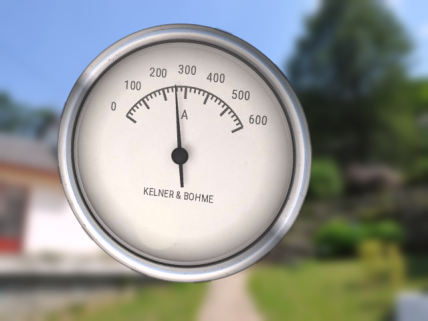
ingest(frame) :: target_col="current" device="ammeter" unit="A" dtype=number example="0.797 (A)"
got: 260 (A)
